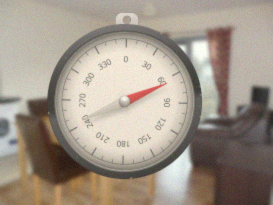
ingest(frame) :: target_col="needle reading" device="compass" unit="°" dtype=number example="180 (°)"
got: 65 (°)
